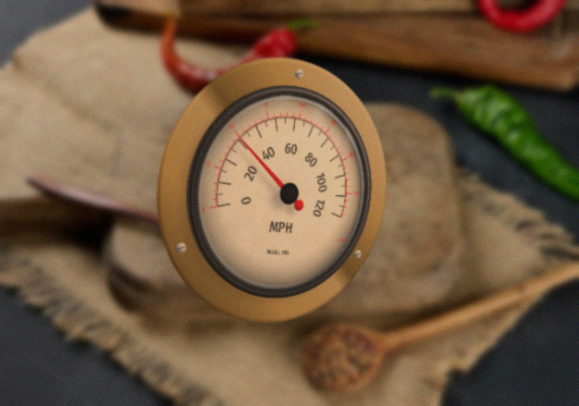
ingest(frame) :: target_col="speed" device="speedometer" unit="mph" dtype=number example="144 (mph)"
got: 30 (mph)
